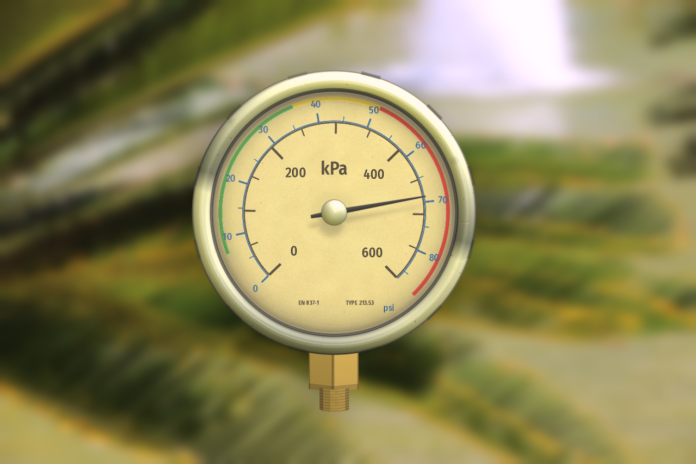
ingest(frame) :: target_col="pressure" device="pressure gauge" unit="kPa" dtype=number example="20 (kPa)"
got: 475 (kPa)
